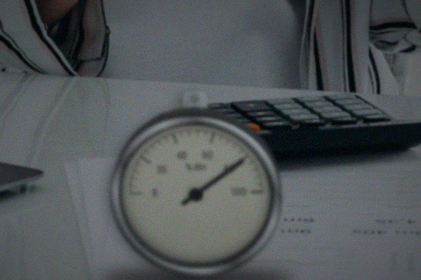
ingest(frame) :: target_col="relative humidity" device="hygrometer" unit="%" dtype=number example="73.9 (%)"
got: 80 (%)
